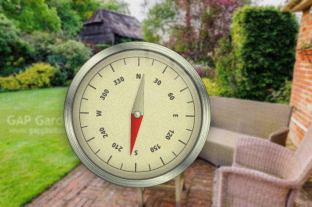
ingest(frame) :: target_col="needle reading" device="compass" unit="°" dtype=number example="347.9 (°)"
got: 187.5 (°)
